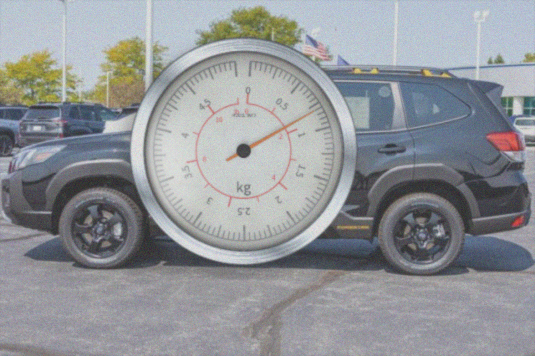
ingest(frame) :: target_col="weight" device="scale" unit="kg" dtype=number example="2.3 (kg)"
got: 0.8 (kg)
